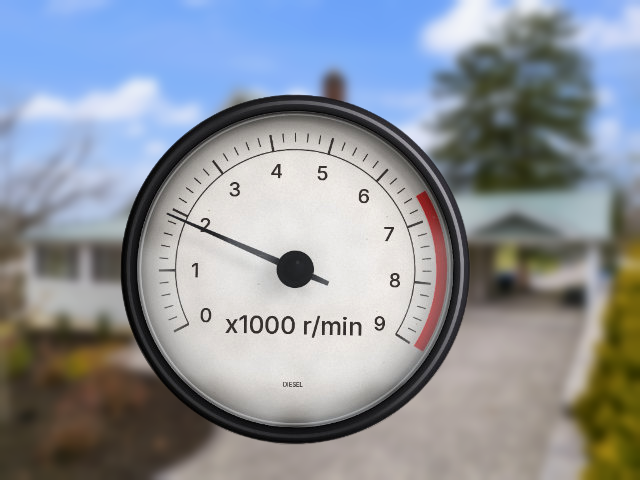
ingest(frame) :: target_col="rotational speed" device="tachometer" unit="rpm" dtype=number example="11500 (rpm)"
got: 1900 (rpm)
